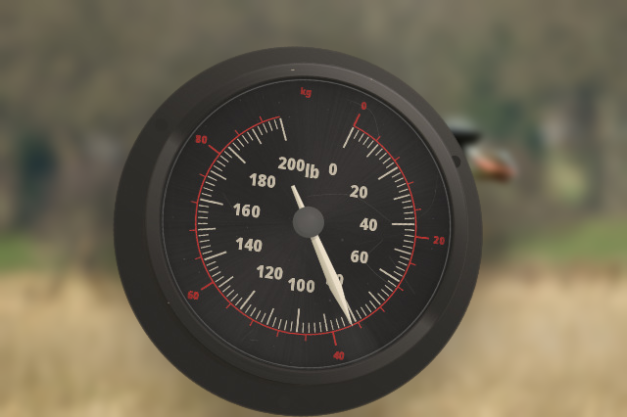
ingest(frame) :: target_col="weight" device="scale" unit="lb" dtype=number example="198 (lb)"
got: 82 (lb)
